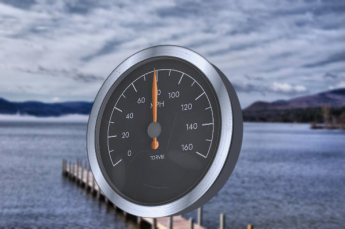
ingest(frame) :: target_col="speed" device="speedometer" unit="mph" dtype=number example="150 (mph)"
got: 80 (mph)
